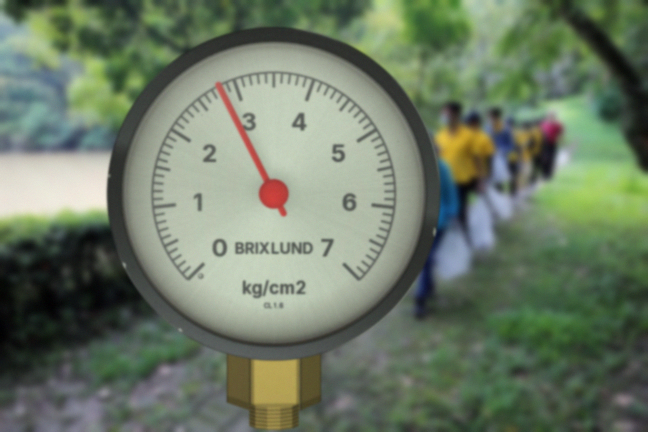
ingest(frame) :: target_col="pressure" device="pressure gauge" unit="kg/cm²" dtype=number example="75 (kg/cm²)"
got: 2.8 (kg/cm²)
